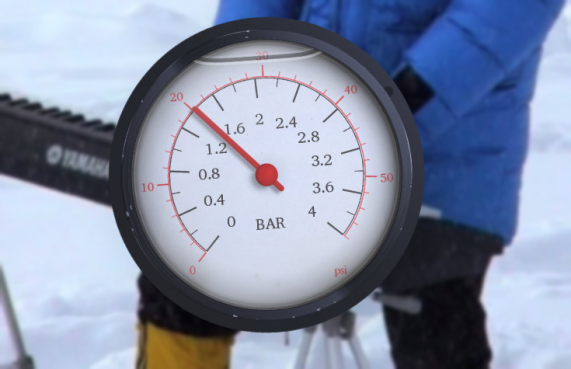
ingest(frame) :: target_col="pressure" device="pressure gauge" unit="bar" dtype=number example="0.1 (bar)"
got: 1.4 (bar)
